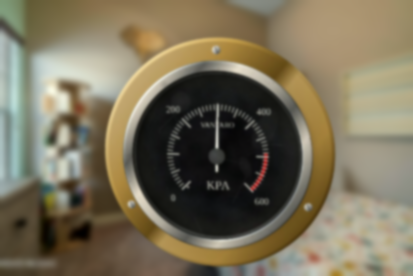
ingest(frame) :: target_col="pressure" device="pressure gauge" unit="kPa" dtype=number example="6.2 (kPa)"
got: 300 (kPa)
